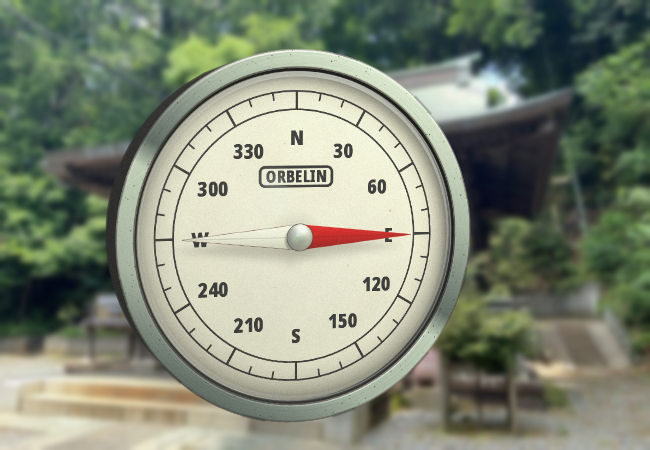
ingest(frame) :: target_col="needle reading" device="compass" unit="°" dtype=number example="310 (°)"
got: 90 (°)
